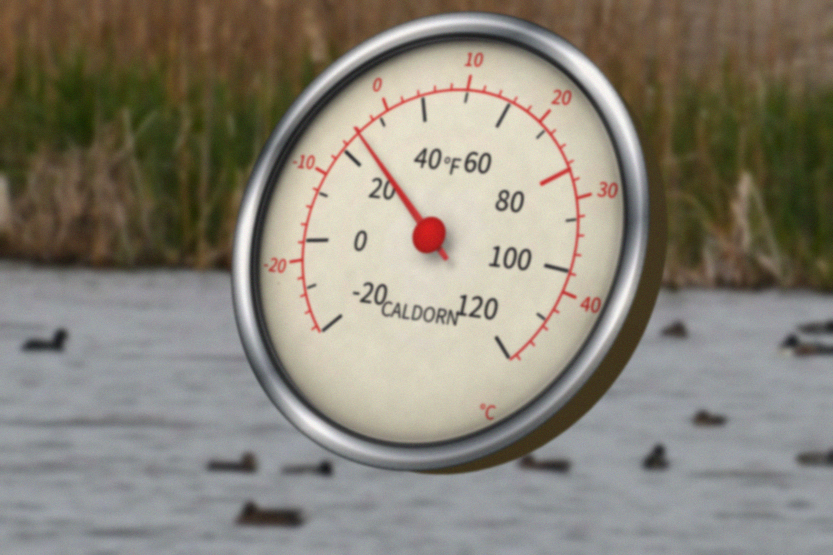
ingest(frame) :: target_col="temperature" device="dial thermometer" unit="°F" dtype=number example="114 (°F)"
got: 25 (°F)
